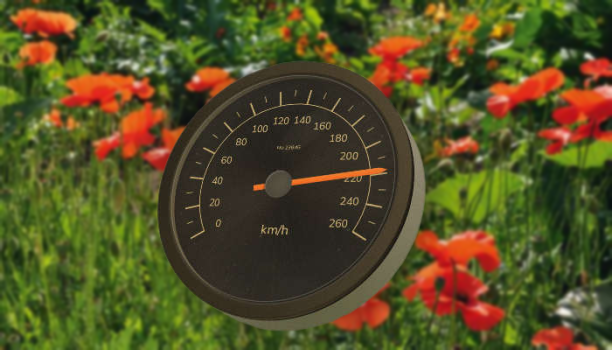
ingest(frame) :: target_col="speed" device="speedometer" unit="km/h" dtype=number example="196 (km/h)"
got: 220 (km/h)
